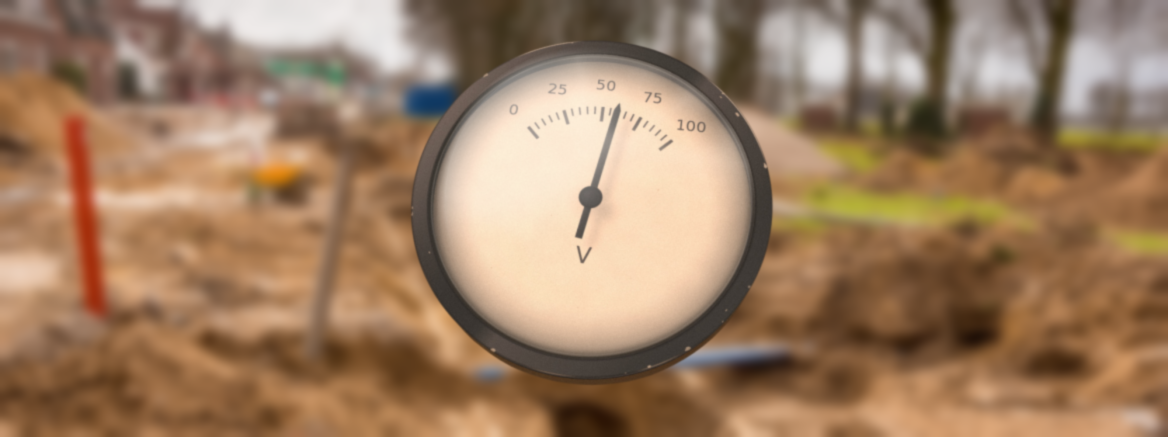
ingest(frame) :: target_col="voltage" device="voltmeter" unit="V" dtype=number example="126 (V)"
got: 60 (V)
